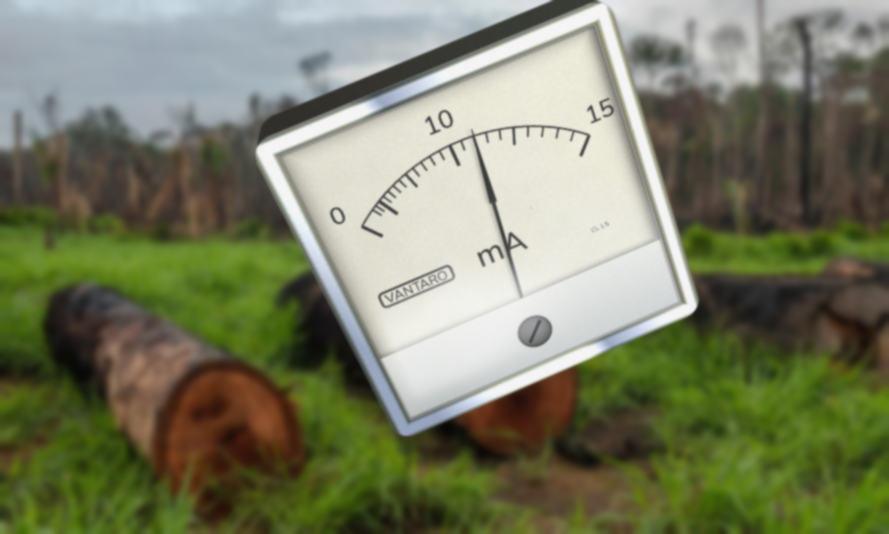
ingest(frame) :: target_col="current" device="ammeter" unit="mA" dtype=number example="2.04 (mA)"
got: 11 (mA)
